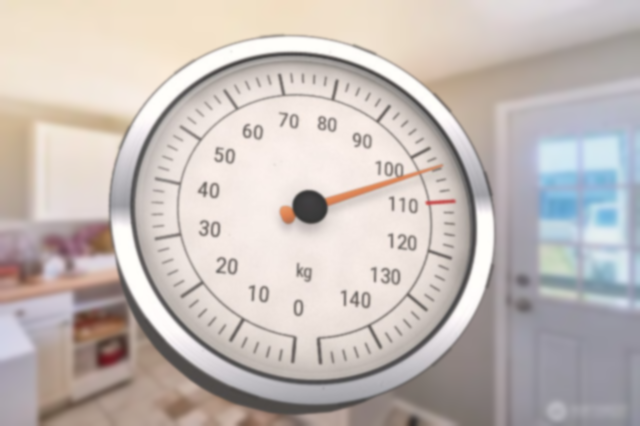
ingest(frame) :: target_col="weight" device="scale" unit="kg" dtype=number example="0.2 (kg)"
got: 104 (kg)
